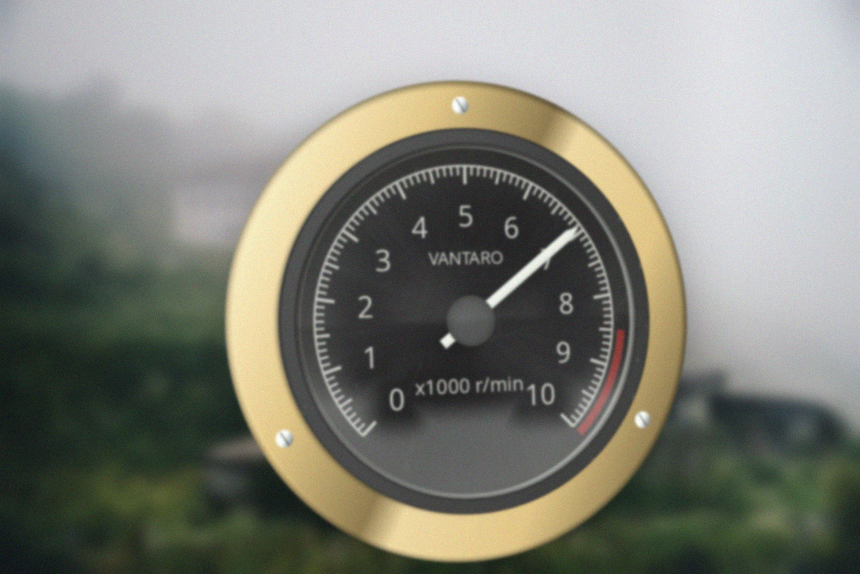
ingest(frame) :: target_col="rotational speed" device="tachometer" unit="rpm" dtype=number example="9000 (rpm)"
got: 6900 (rpm)
